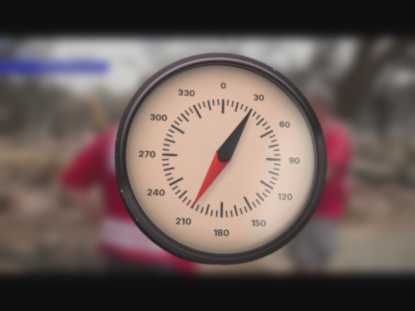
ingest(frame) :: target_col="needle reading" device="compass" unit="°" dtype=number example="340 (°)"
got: 210 (°)
